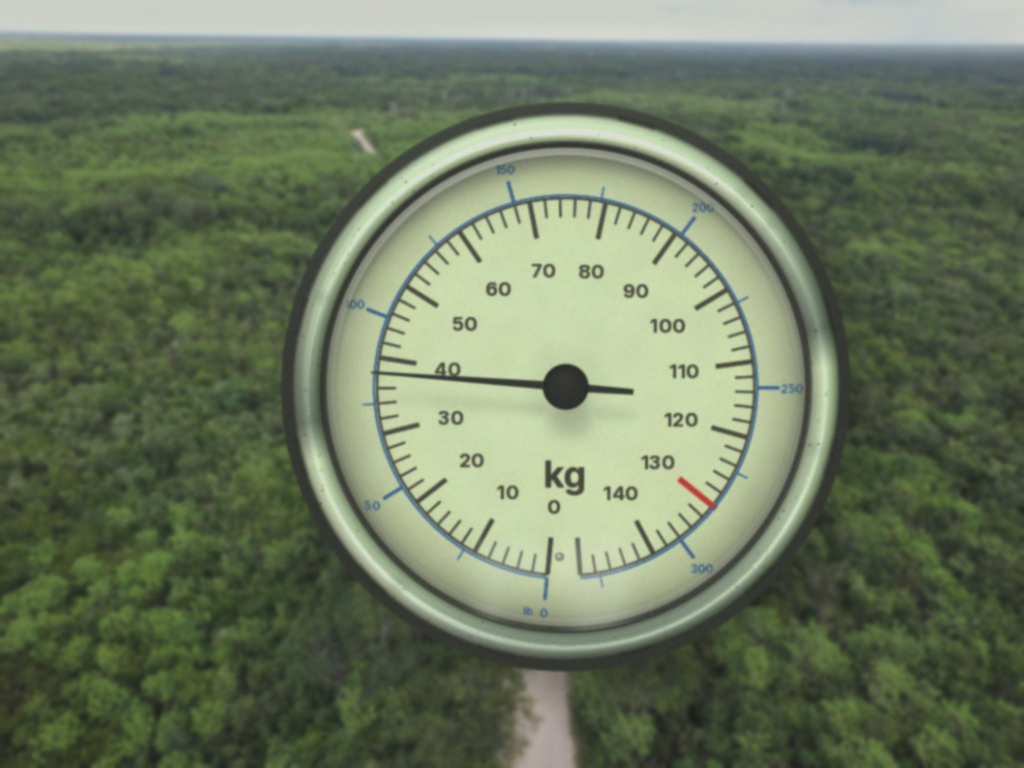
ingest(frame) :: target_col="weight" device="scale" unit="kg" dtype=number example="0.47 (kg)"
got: 38 (kg)
